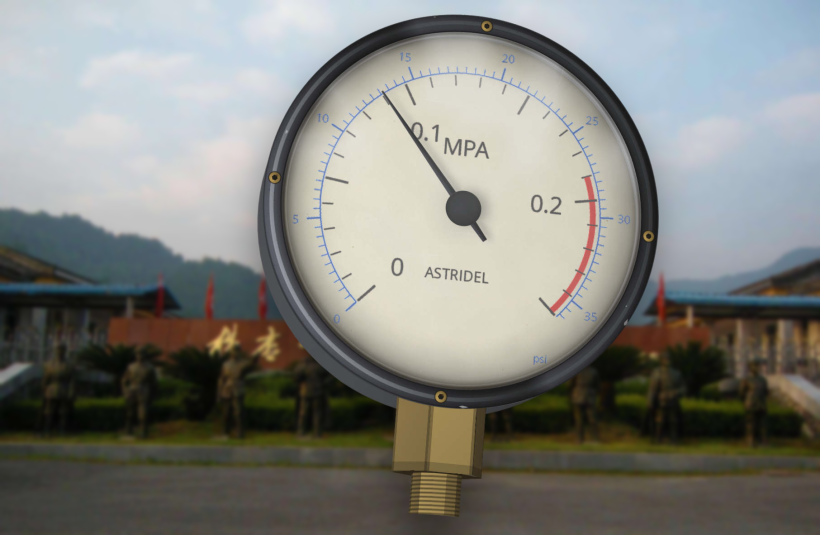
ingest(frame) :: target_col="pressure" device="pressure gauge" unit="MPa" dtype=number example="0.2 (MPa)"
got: 0.09 (MPa)
